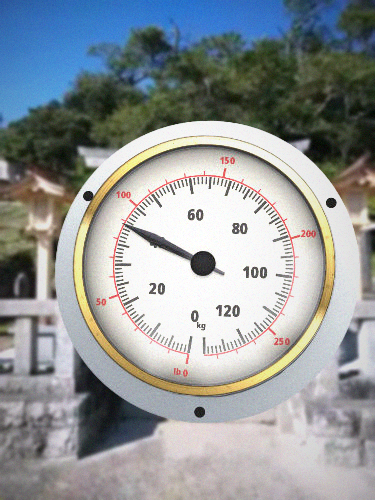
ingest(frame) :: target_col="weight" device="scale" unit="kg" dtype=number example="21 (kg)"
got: 40 (kg)
